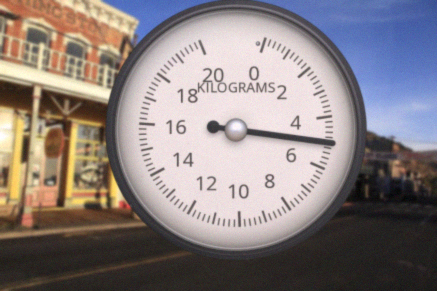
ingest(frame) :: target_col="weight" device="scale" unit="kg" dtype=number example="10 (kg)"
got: 5 (kg)
